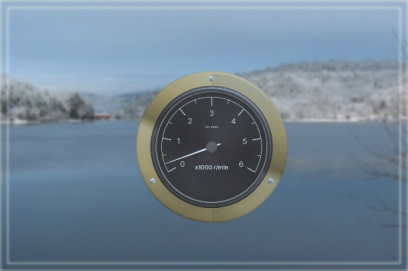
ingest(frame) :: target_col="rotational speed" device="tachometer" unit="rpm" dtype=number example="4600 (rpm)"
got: 250 (rpm)
